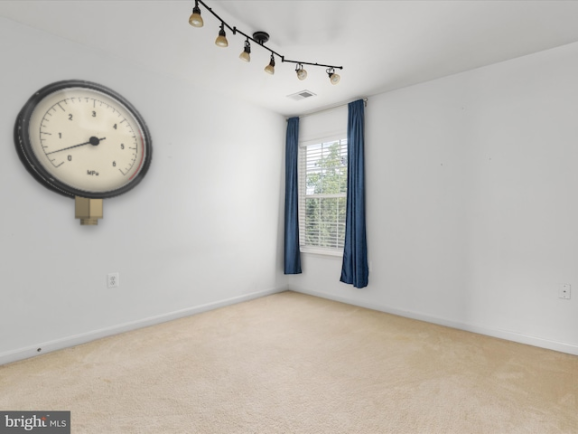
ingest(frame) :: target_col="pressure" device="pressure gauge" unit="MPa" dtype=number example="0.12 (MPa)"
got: 0.4 (MPa)
